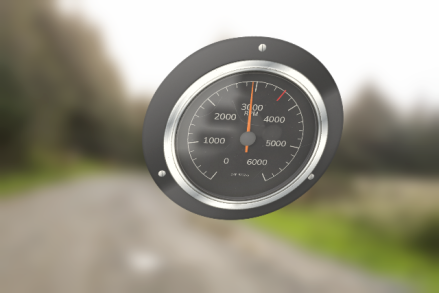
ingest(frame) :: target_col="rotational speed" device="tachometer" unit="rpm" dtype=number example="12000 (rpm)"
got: 2900 (rpm)
